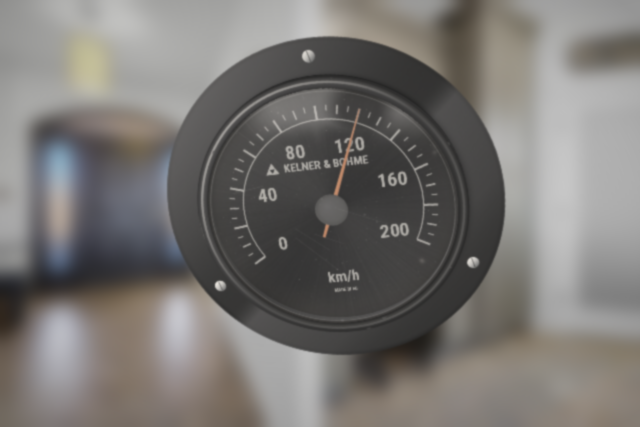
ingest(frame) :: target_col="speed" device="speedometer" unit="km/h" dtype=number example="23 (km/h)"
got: 120 (km/h)
